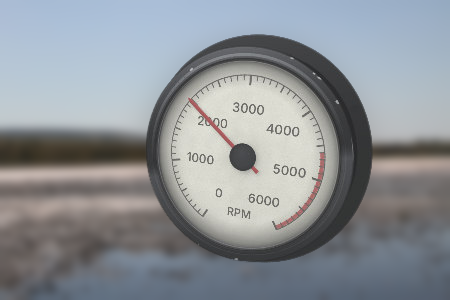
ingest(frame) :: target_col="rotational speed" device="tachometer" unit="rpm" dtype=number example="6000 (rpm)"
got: 2000 (rpm)
